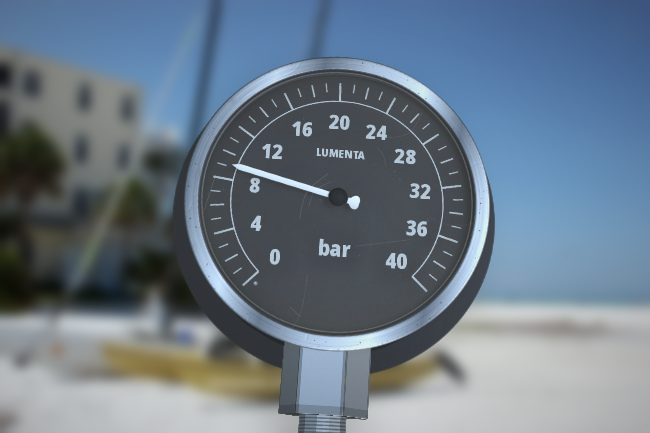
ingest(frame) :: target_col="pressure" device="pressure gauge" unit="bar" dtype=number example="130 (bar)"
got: 9 (bar)
